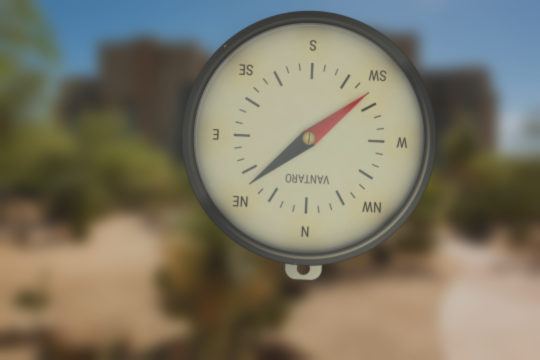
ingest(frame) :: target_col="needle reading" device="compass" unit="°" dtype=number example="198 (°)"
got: 230 (°)
